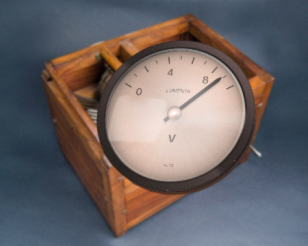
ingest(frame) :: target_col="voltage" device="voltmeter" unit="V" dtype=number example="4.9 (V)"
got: 9 (V)
